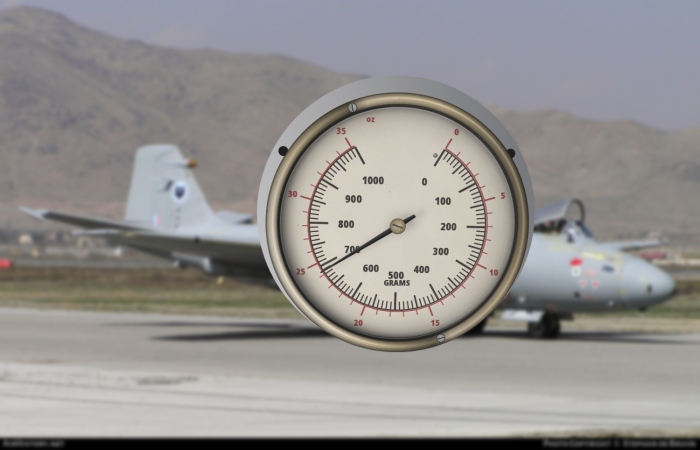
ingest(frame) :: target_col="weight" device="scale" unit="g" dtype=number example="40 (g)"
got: 690 (g)
